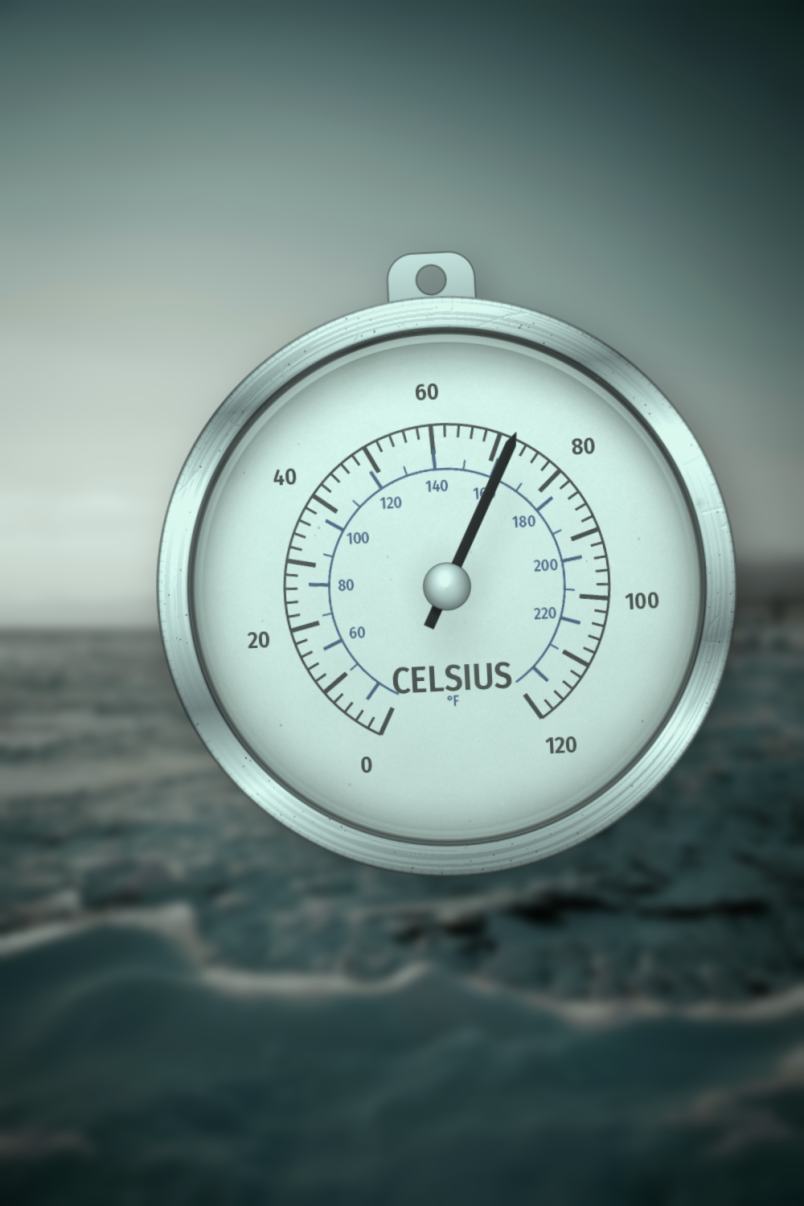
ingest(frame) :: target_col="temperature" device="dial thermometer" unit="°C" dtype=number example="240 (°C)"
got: 72 (°C)
